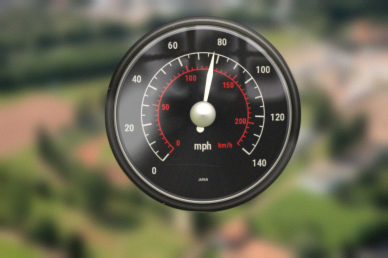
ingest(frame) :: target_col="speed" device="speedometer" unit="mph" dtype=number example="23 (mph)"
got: 77.5 (mph)
